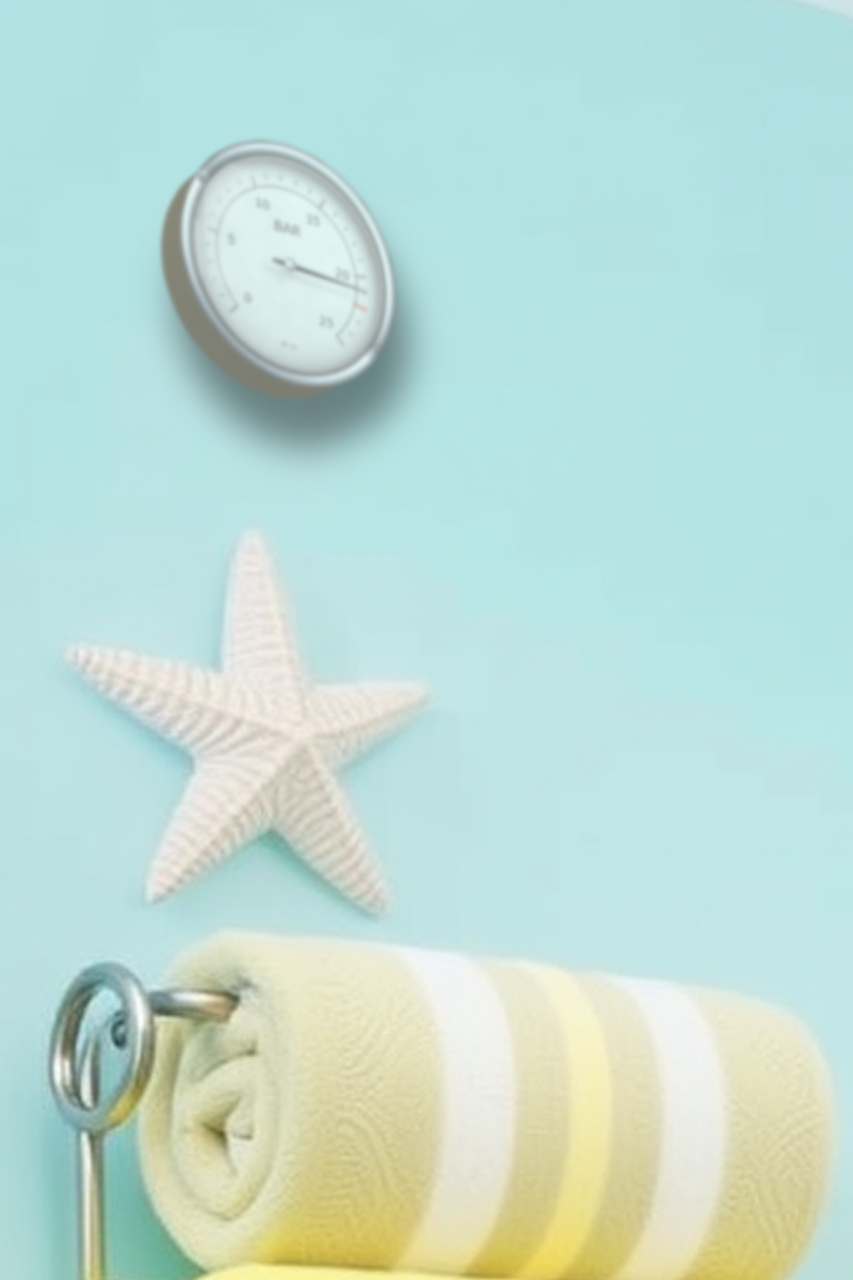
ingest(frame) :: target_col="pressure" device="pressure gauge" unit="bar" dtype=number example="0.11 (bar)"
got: 21 (bar)
